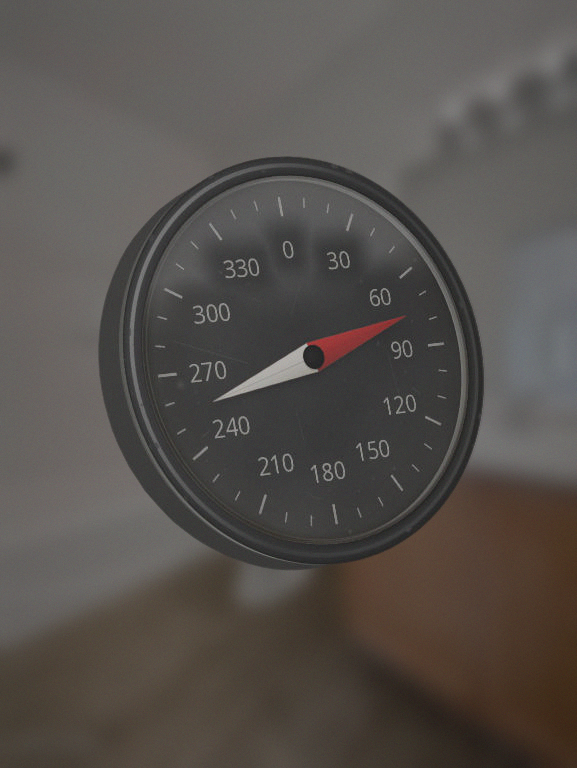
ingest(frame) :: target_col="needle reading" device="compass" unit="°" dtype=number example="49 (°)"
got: 75 (°)
